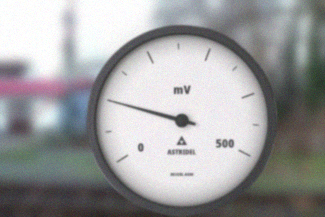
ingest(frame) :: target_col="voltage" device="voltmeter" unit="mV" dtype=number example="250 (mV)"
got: 100 (mV)
